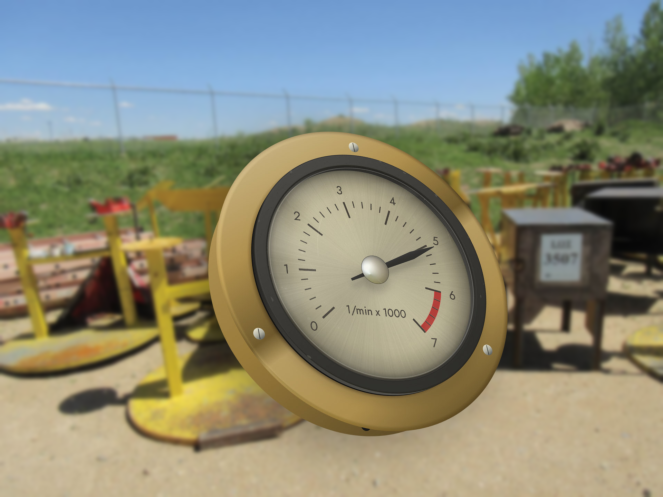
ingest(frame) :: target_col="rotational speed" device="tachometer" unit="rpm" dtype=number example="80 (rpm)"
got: 5100 (rpm)
